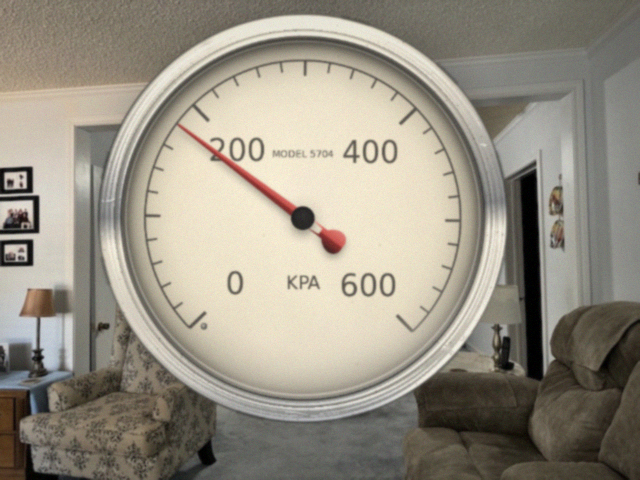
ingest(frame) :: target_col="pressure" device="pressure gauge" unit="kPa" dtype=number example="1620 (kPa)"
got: 180 (kPa)
